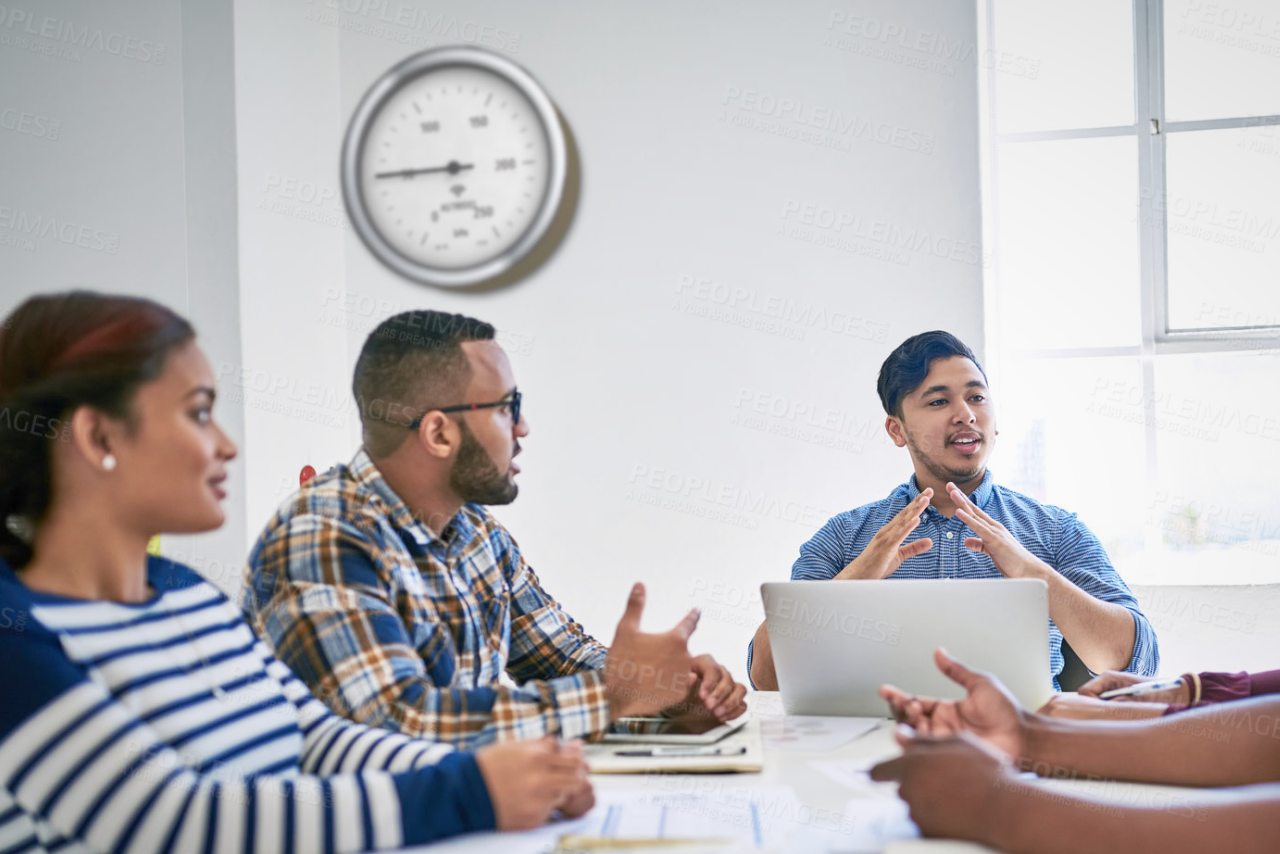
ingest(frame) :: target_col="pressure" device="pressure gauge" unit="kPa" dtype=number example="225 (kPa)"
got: 50 (kPa)
